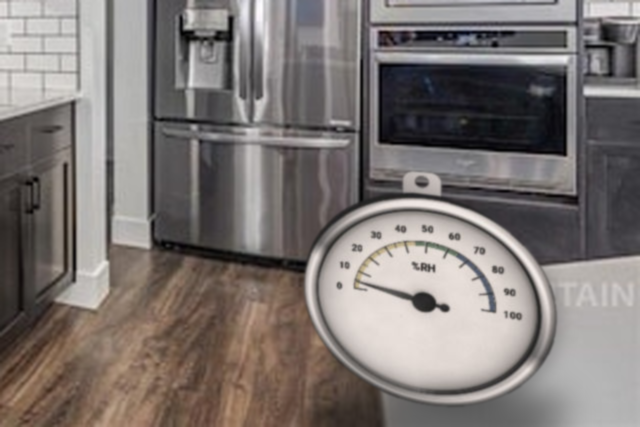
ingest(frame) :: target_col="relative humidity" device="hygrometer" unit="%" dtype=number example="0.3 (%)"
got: 5 (%)
